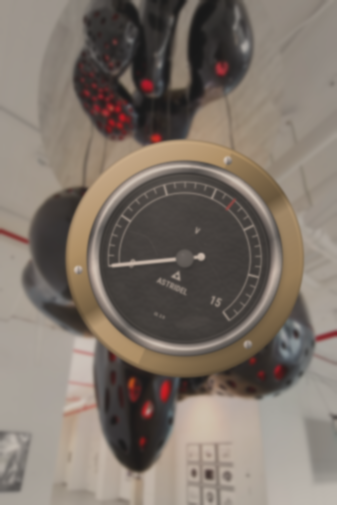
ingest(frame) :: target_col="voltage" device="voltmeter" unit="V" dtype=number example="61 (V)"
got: 0 (V)
